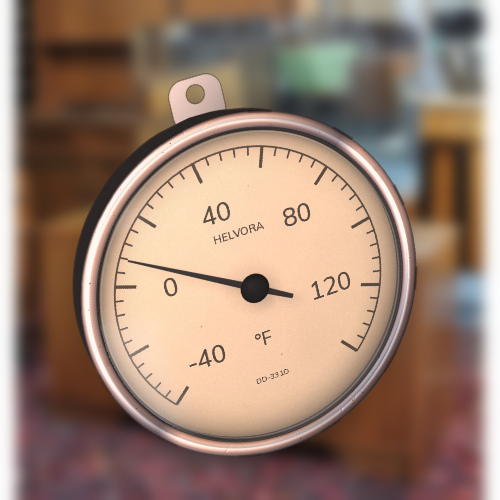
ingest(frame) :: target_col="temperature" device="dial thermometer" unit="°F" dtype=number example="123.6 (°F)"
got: 8 (°F)
